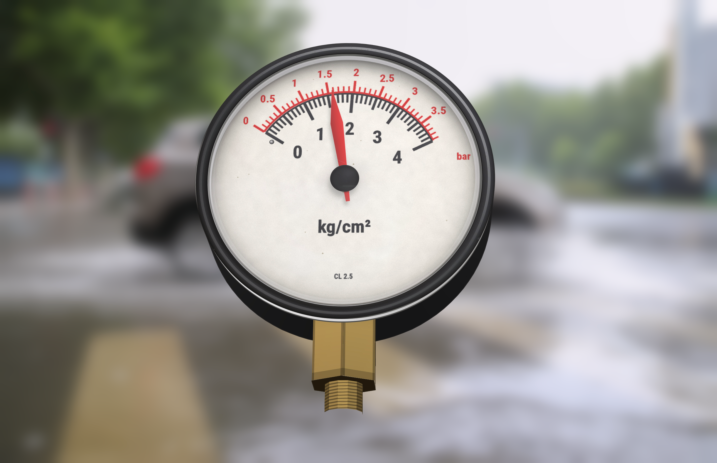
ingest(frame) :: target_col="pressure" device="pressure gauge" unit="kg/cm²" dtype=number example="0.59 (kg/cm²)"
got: 1.6 (kg/cm²)
